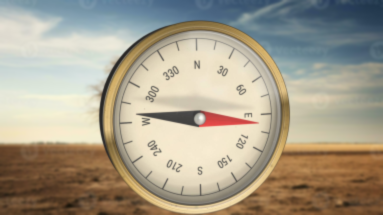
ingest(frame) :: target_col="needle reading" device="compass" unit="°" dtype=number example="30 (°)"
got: 97.5 (°)
